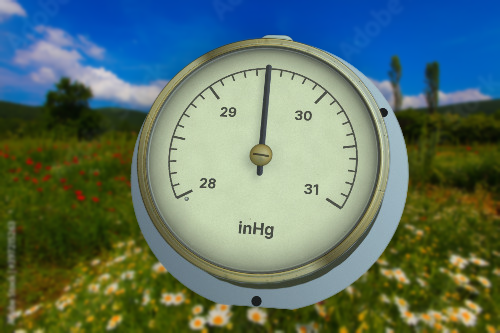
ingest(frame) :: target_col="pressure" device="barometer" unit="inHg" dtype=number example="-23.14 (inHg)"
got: 29.5 (inHg)
